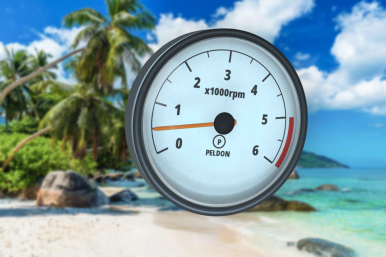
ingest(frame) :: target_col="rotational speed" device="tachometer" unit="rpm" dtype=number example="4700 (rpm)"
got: 500 (rpm)
